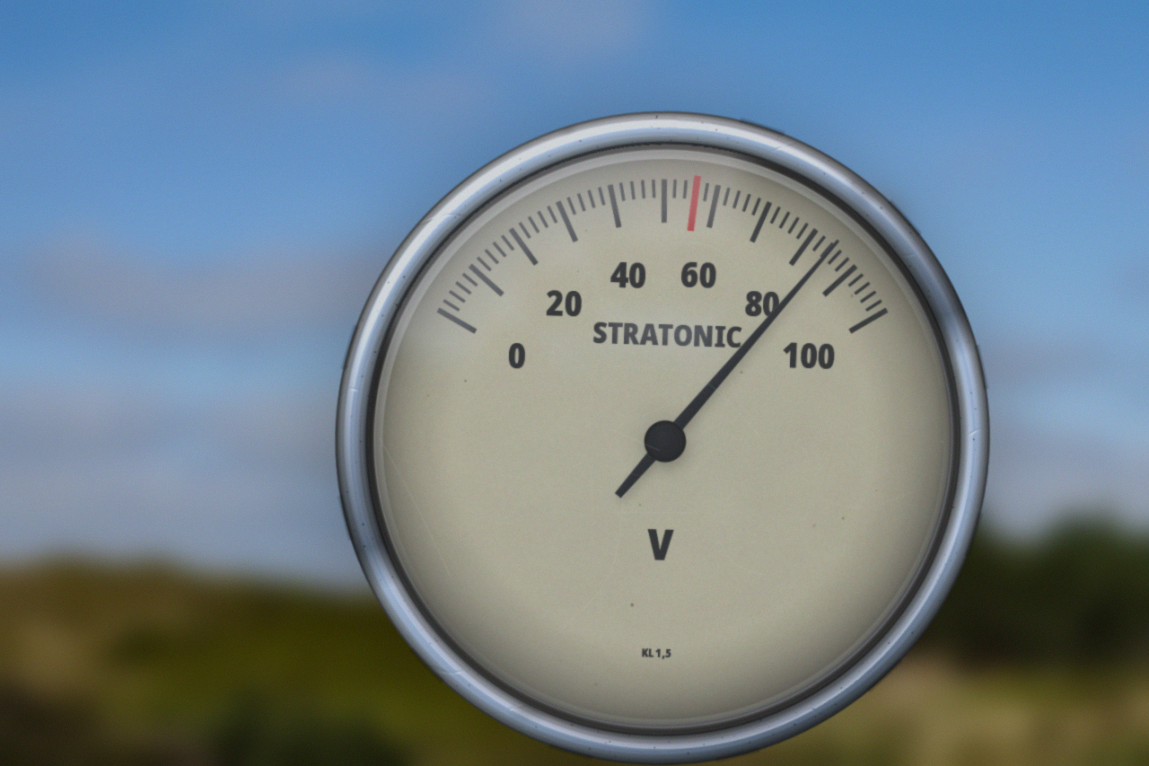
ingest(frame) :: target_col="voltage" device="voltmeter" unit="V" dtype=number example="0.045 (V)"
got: 84 (V)
